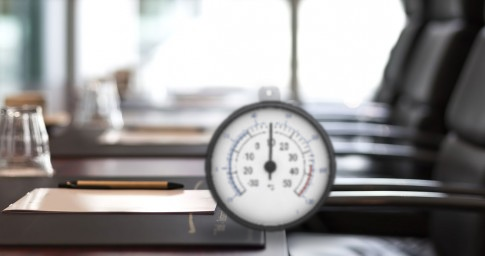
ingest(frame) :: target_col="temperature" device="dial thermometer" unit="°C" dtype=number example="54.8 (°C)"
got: 10 (°C)
